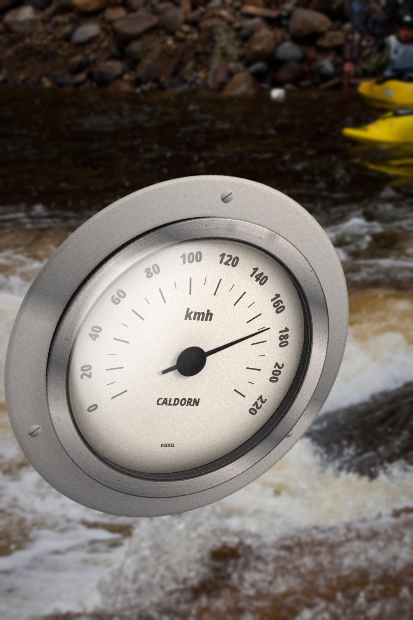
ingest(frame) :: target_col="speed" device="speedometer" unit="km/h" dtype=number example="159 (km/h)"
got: 170 (km/h)
